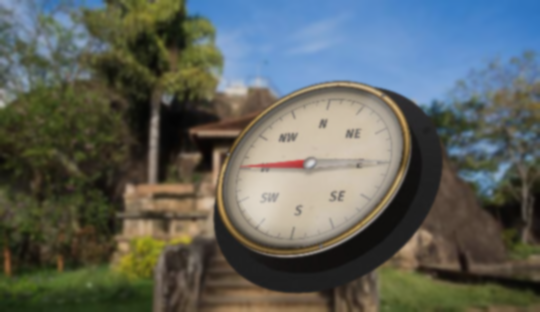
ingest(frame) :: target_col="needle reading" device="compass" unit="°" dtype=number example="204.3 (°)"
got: 270 (°)
